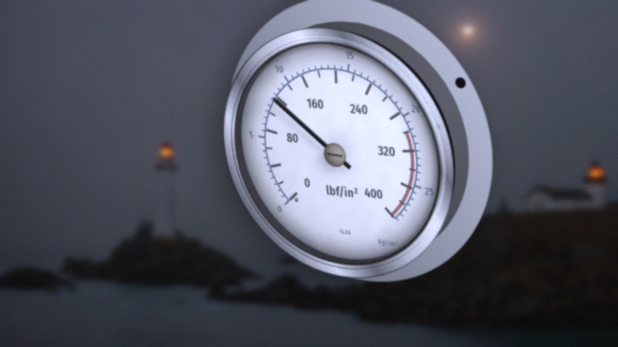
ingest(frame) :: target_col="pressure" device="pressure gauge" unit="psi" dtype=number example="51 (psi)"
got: 120 (psi)
